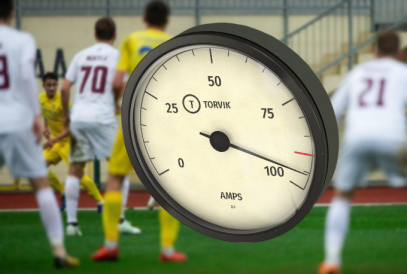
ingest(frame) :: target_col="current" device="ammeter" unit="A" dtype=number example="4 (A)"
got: 95 (A)
